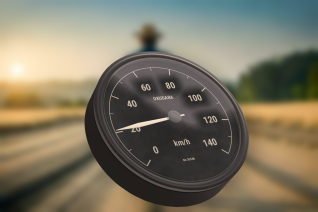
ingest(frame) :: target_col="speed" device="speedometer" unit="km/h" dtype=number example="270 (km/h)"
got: 20 (km/h)
